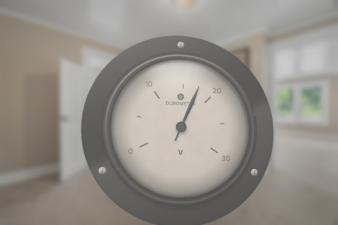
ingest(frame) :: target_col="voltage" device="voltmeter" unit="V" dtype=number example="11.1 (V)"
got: 17.5 (V)
